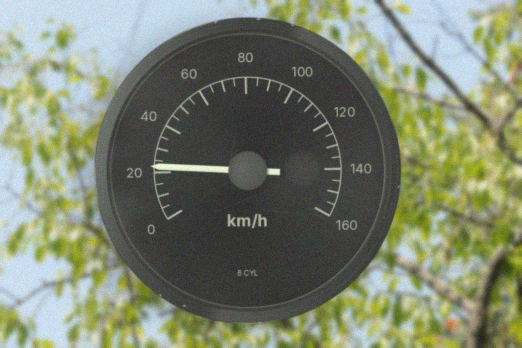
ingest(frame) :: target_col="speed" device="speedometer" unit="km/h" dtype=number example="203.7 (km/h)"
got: 22.5 (km/h)
